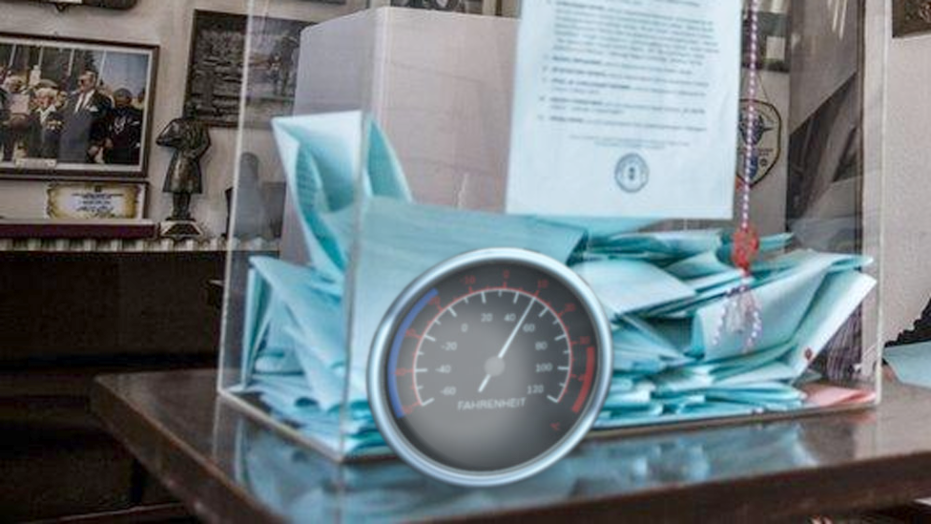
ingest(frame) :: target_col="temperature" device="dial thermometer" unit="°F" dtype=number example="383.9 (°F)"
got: 50 (°F)
